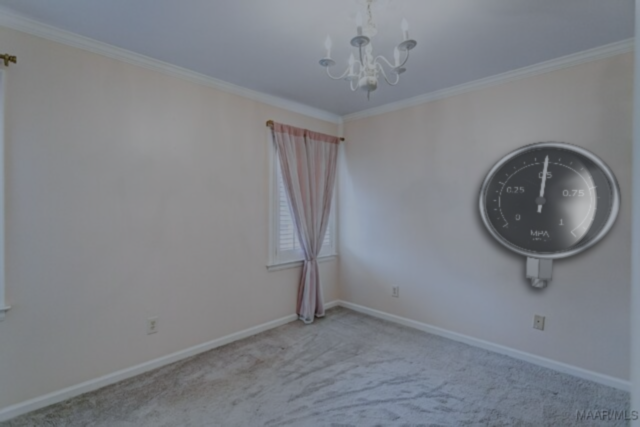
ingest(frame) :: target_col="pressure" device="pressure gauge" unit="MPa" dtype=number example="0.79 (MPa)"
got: 0.5 (MPa)
